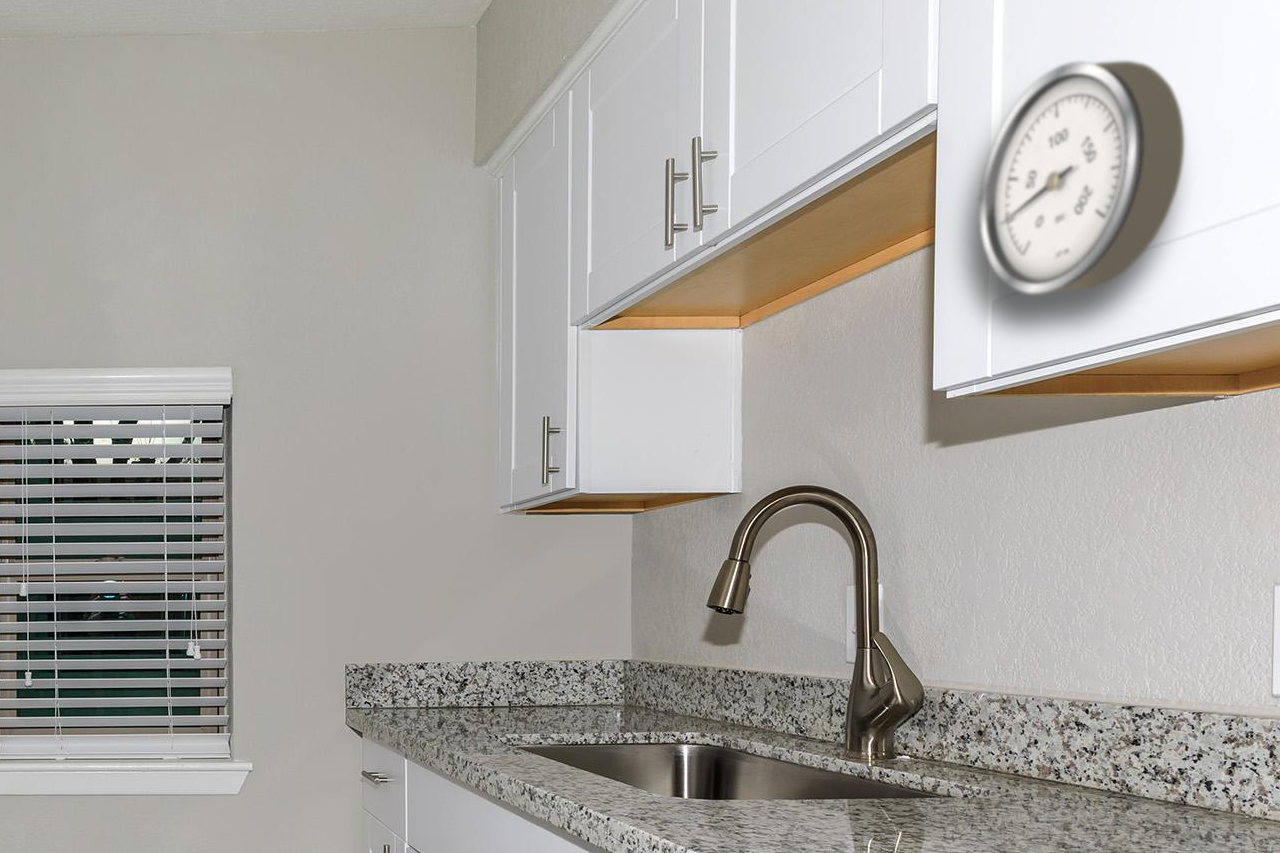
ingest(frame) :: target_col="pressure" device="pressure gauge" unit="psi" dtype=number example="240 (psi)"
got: 25 (psi)
